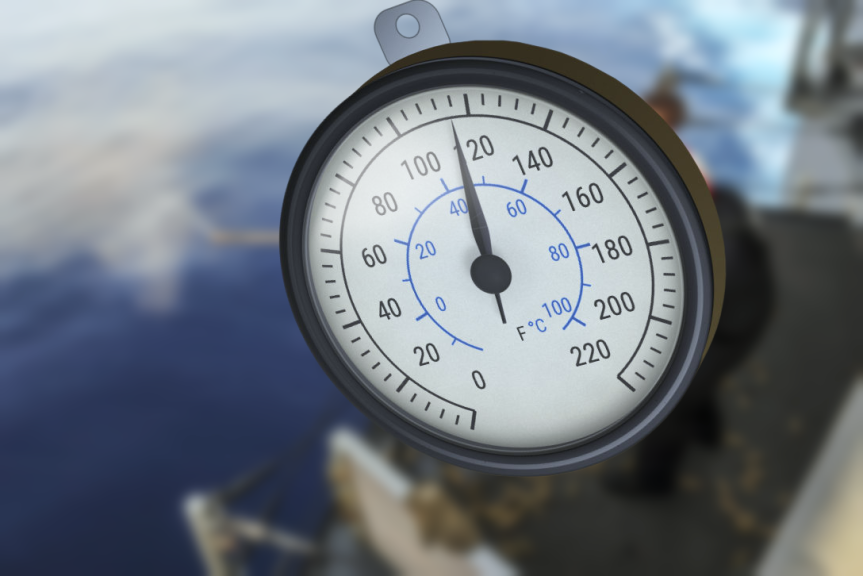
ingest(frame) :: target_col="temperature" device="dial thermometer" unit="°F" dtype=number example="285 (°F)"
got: 116 (°F)
